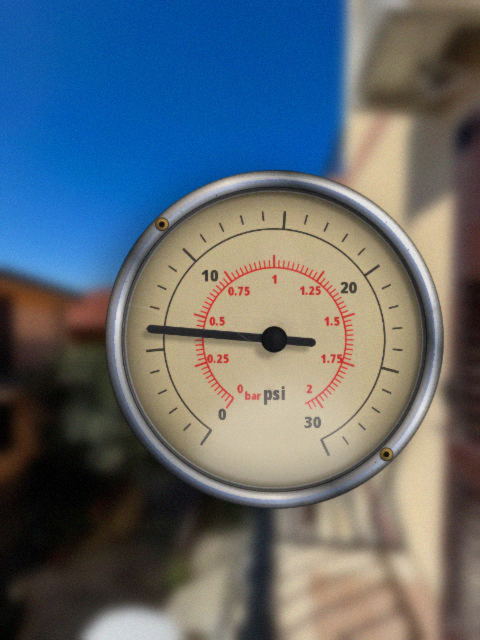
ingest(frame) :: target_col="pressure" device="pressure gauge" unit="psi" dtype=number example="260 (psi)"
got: 6 (psi)
